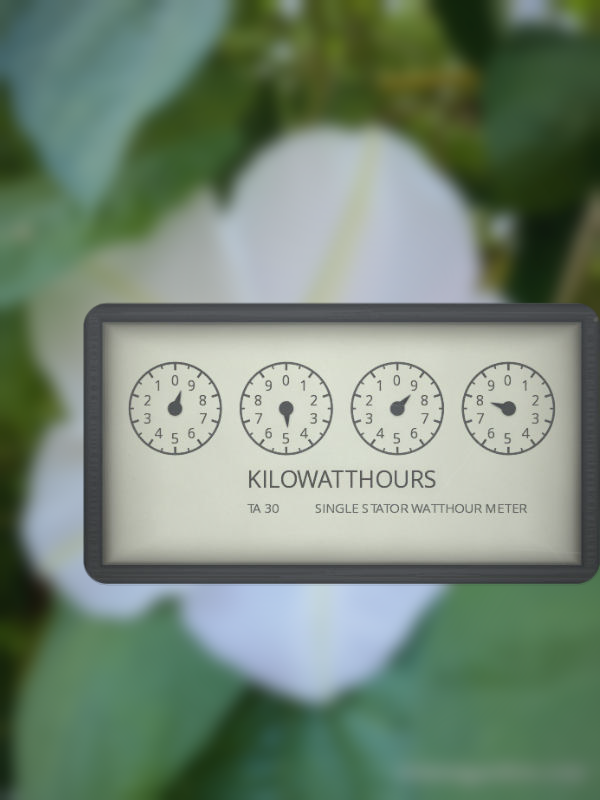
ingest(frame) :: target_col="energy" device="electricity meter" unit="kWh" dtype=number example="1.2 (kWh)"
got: 9488 (kWh)
